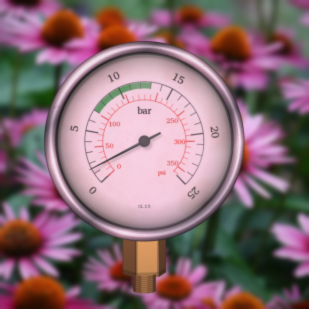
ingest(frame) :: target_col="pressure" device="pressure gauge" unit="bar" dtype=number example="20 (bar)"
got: 1.5 (bar)
